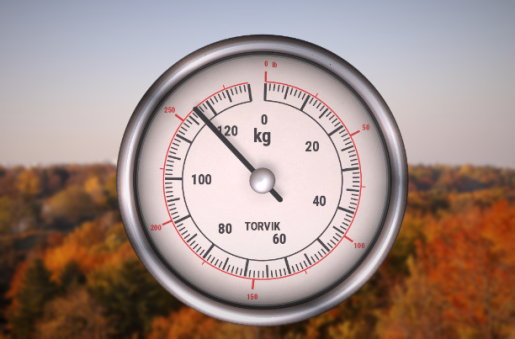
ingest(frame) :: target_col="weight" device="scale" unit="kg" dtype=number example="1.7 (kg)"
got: 117 (kg)
